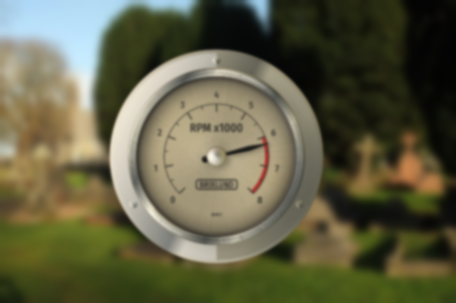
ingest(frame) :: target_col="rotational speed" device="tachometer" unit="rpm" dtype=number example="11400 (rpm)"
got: 6250 (rpm)
